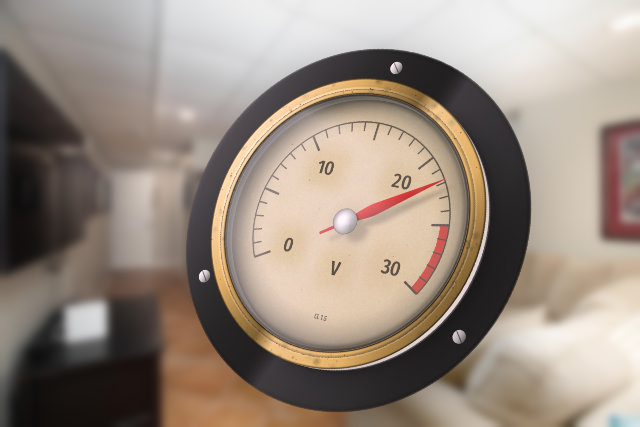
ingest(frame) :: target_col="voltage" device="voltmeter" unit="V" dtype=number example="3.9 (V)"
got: 22 (V)
